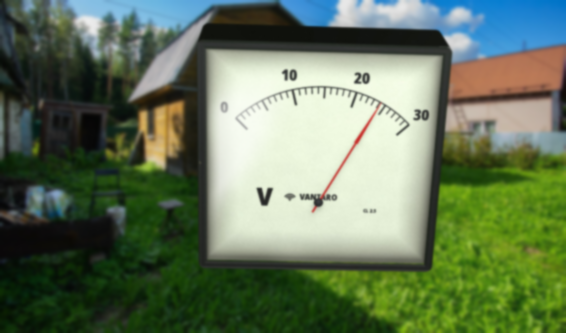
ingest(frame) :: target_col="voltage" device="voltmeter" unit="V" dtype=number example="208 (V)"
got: 24 (V)
